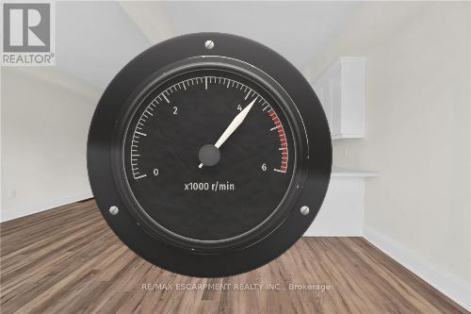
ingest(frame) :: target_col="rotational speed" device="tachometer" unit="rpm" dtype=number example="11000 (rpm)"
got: 4200 (rpm)
